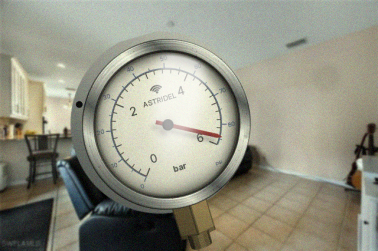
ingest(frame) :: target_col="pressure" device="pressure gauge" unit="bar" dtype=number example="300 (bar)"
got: 5.8 (bar)
